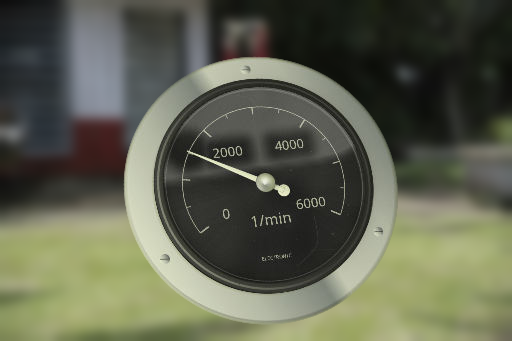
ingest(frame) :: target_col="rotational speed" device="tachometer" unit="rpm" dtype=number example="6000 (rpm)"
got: 1500 (rpm)
